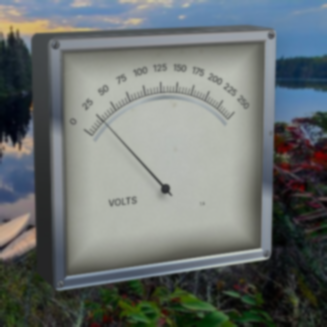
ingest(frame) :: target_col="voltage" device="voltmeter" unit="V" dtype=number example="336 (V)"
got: 25 (V)
